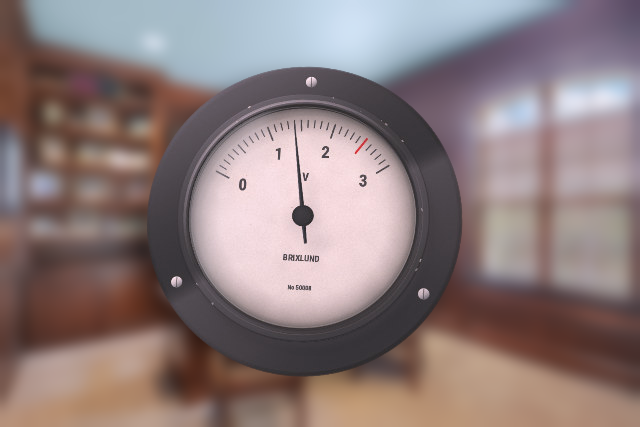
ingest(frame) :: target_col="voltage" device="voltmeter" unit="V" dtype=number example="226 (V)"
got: 1.4 (V)
